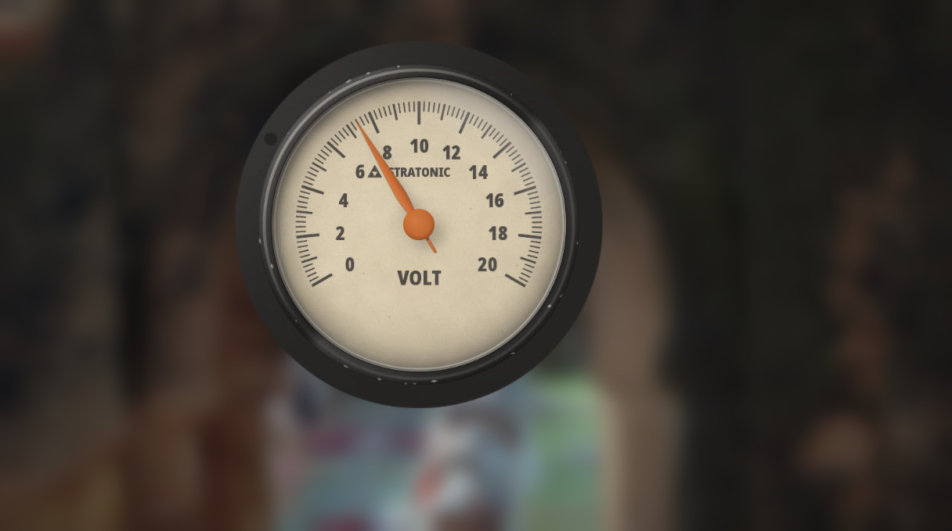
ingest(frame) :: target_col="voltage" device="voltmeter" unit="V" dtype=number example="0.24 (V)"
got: 7.4 (V)
